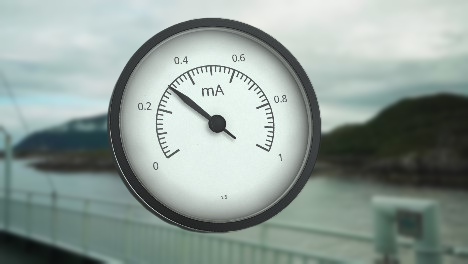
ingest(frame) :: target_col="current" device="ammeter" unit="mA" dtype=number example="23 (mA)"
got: 0.3 (mA)
